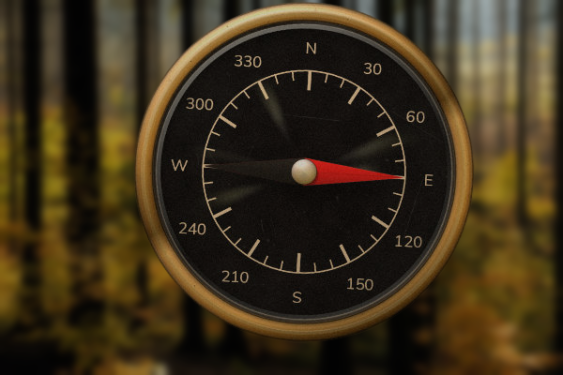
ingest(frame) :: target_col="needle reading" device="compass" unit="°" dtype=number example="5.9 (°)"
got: 90 (°)
